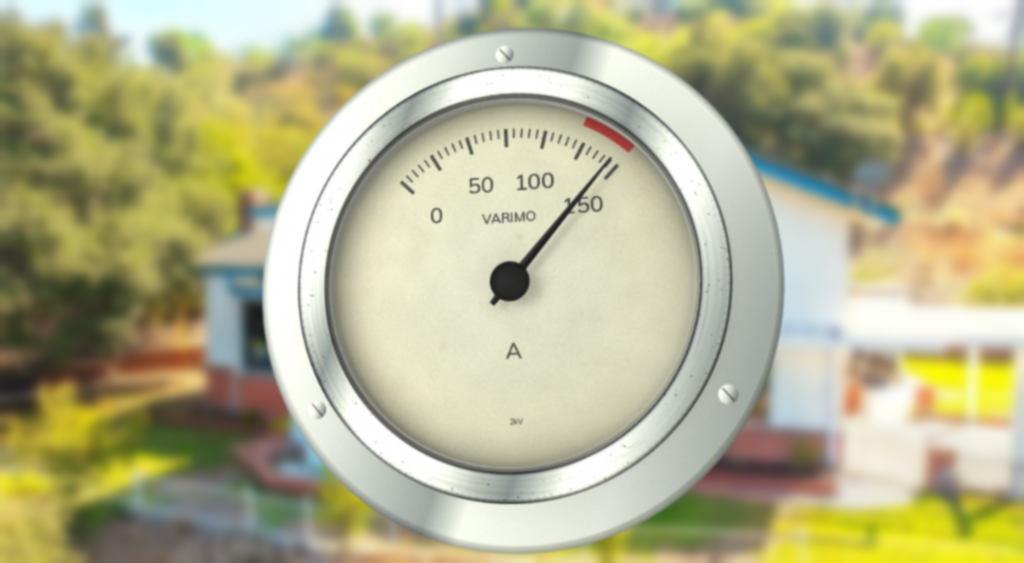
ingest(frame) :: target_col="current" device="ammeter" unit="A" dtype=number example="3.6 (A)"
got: 145 (A)
